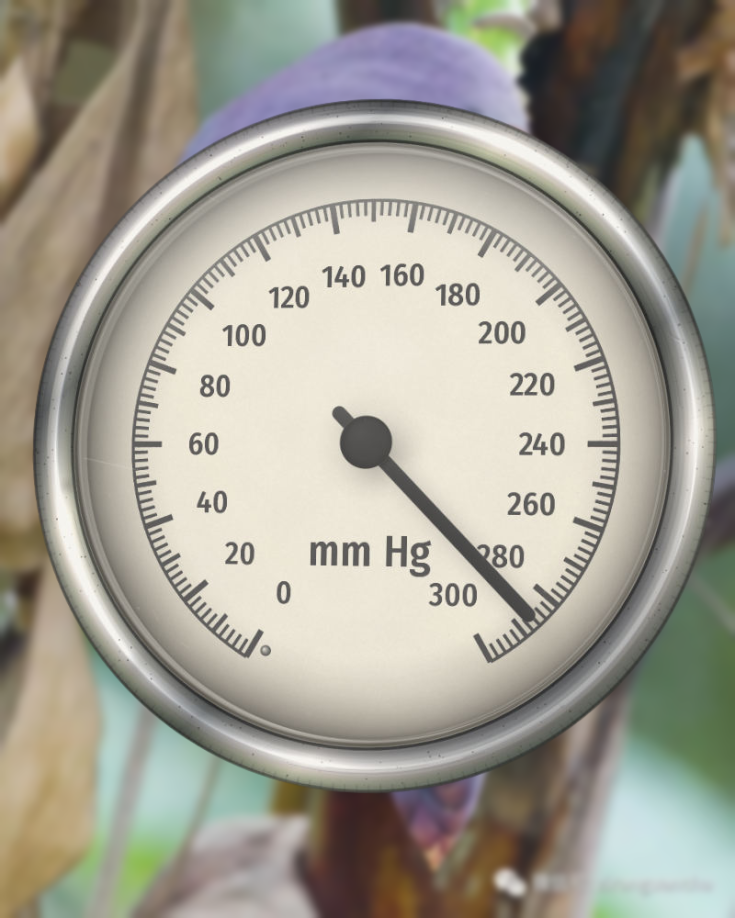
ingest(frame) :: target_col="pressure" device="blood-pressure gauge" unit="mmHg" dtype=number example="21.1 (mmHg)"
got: 286 (mmHg)
